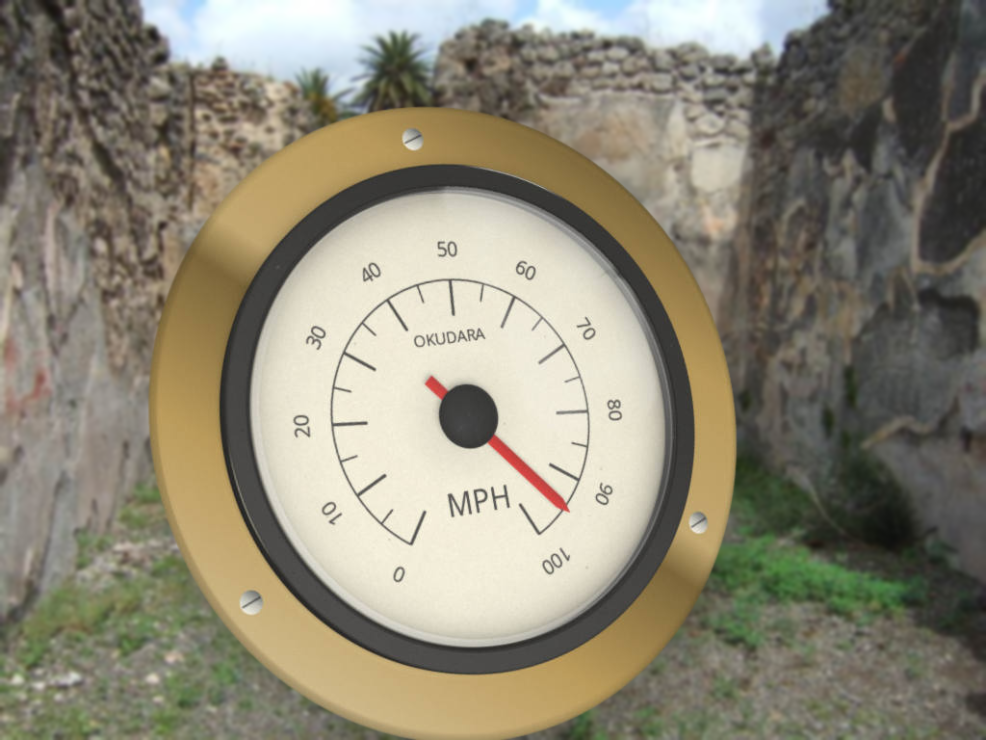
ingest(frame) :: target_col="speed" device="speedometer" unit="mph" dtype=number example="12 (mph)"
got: 95 (mph)
